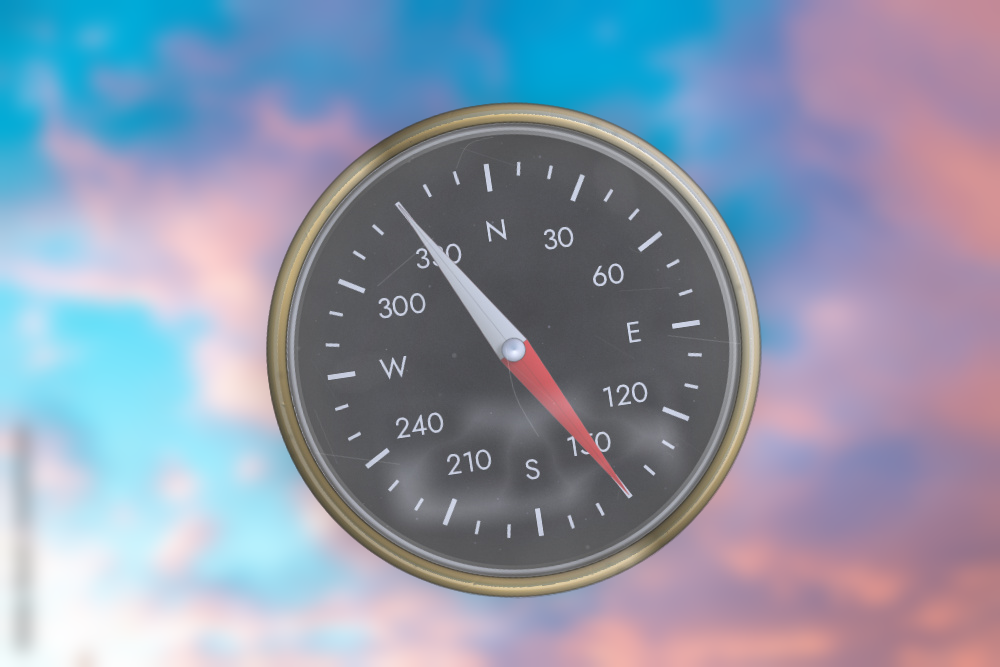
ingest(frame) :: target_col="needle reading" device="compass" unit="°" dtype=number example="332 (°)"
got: 150 (°)
